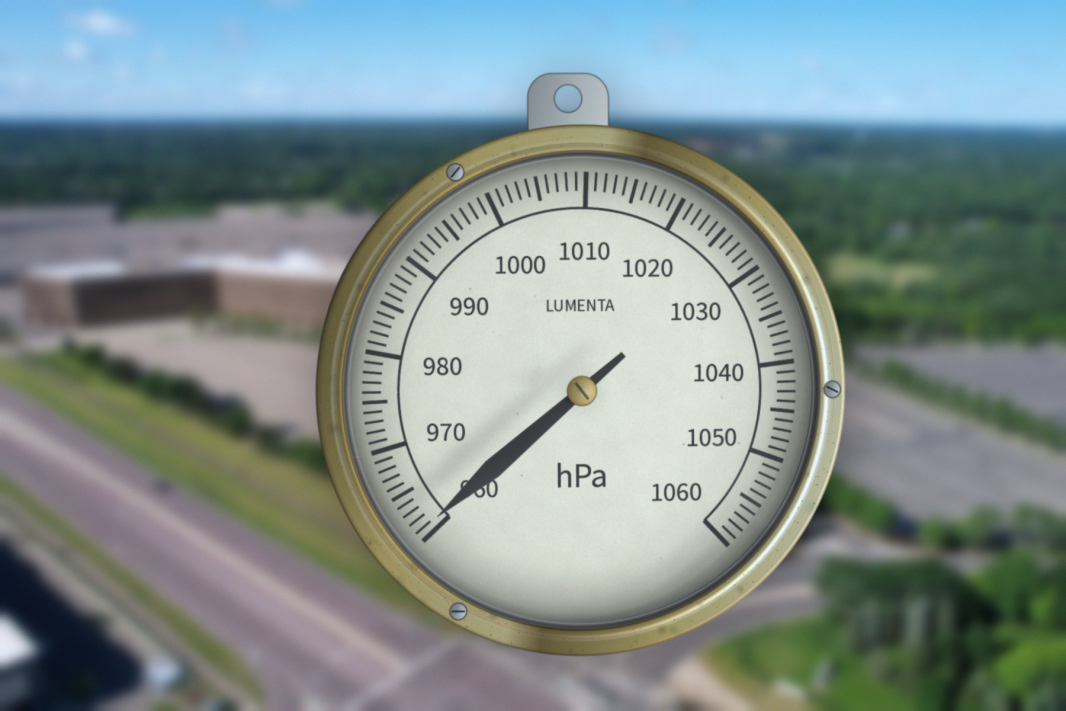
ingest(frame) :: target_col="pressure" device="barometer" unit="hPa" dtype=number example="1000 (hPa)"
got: 961 (hPa)
